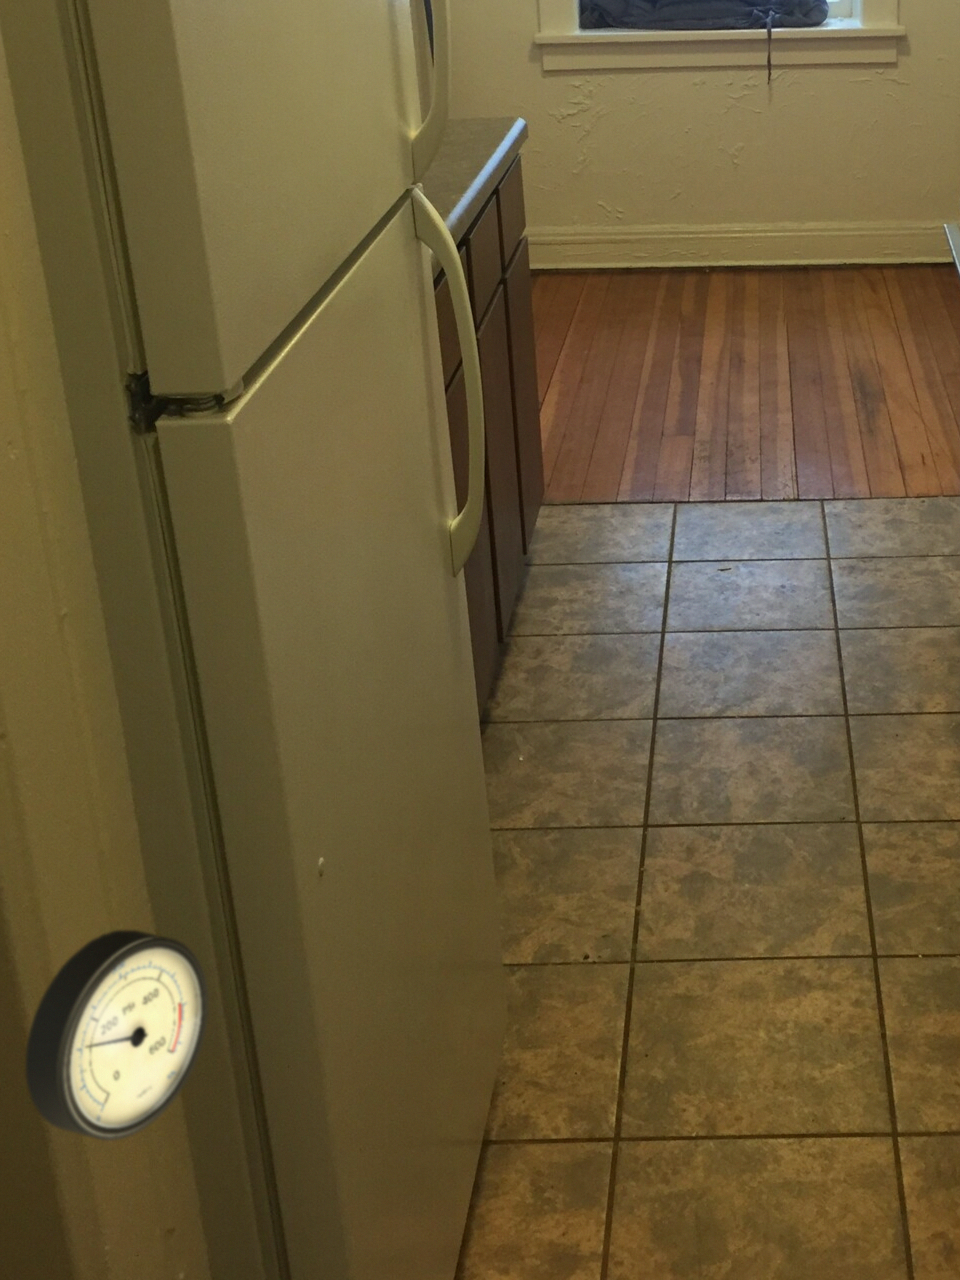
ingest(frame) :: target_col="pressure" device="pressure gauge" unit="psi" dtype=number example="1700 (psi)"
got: 150 (psi)
